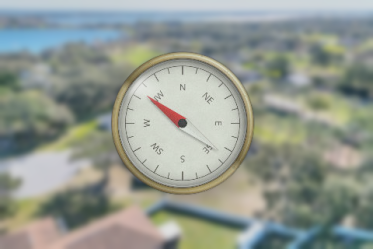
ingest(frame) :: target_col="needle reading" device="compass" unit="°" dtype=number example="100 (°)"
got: 307.5 (°)
